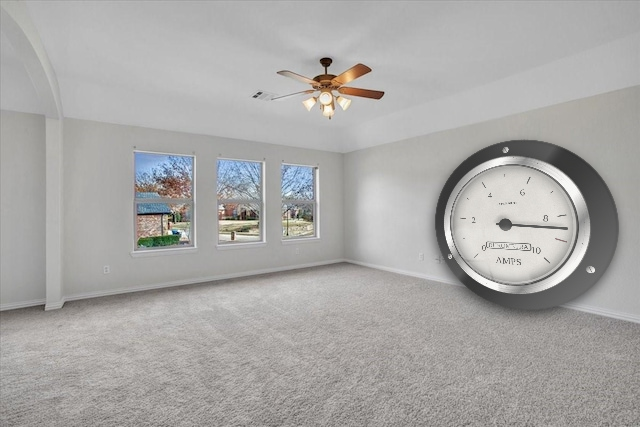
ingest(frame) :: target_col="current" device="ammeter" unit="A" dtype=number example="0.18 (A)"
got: 8.5 (A)
